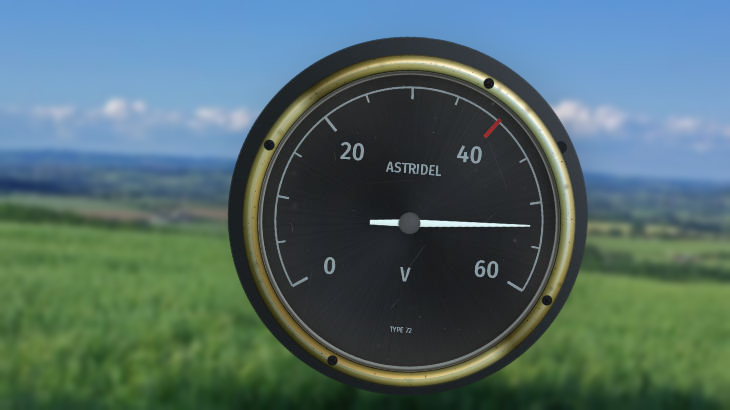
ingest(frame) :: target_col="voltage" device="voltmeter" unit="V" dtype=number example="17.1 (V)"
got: 52.5 (V)
